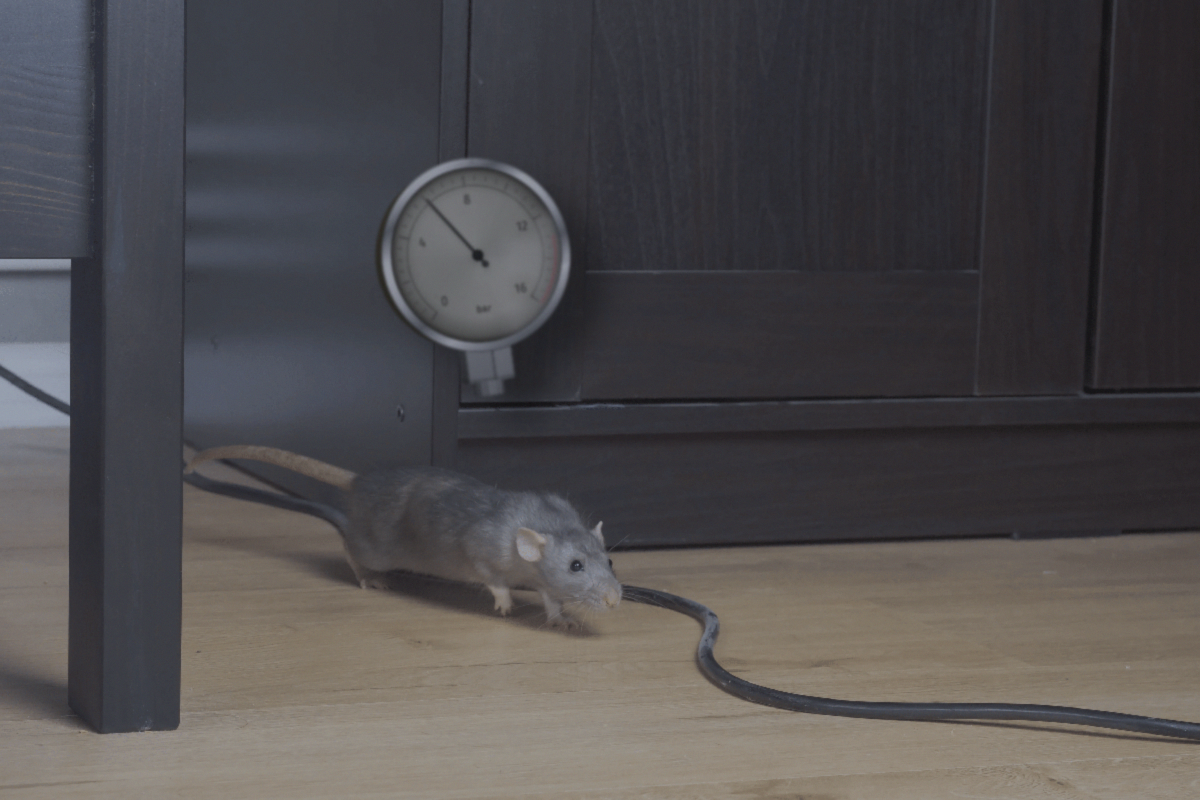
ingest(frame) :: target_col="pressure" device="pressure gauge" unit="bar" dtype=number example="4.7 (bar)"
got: 6 (bar)
